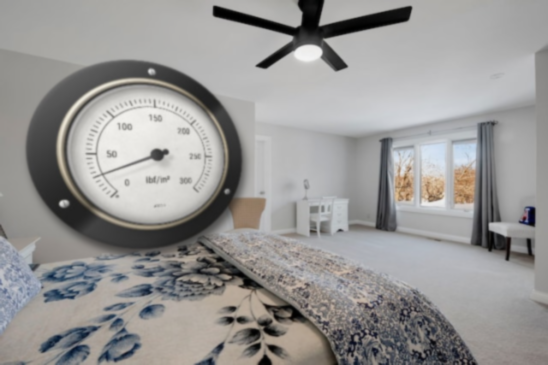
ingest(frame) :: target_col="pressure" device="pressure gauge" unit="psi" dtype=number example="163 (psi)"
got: 25 (psi)
